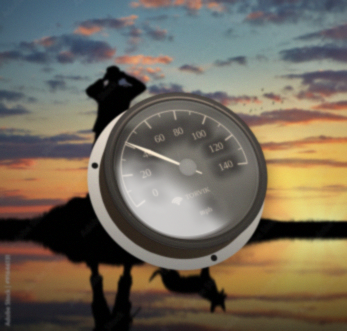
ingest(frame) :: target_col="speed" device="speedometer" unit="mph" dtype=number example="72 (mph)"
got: 40 (mph)
